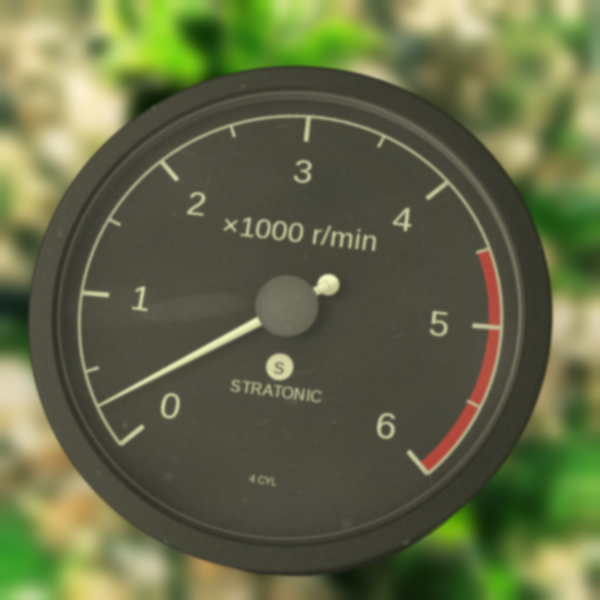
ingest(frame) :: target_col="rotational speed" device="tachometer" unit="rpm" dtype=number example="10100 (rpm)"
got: 250 (rpm)
